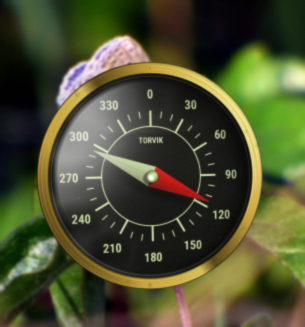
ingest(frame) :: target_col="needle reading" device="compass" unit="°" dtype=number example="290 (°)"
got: 115 (°)
